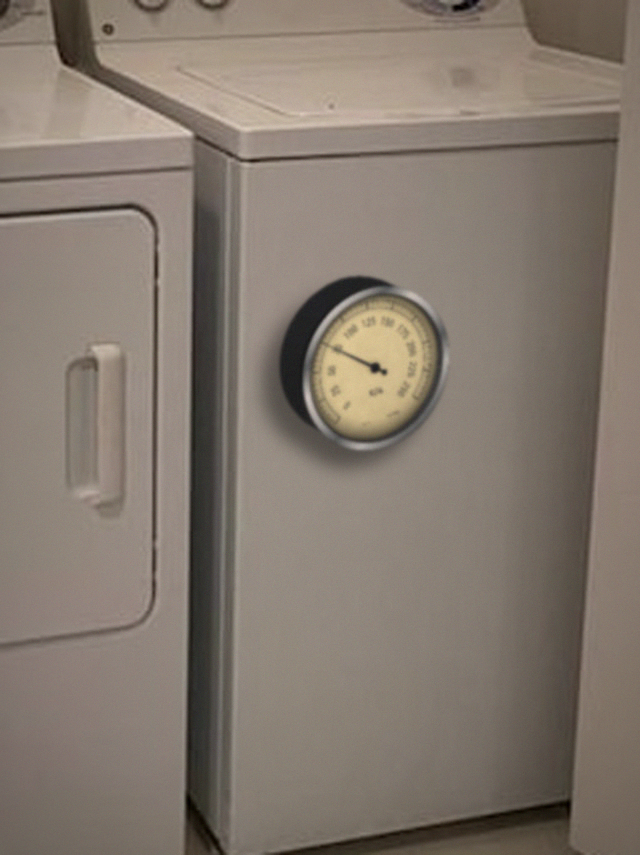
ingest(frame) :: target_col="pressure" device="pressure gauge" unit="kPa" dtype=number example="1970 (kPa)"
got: 75 (kPa)
